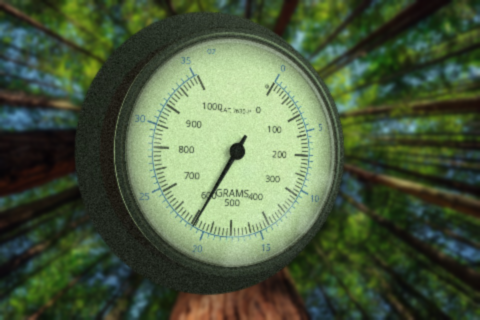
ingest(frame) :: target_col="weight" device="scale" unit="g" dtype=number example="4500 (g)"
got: 600 (g)
